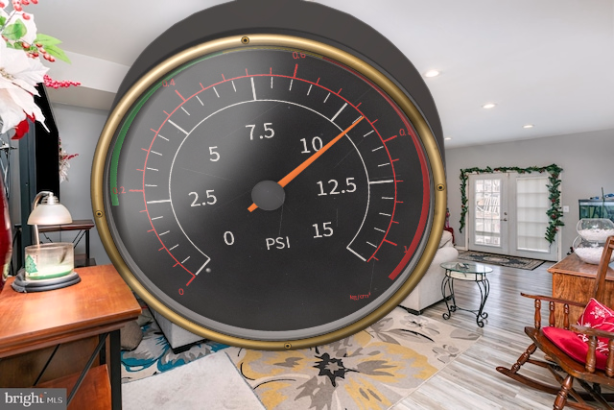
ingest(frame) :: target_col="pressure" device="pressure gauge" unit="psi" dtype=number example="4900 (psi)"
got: 10.5 (psi)
